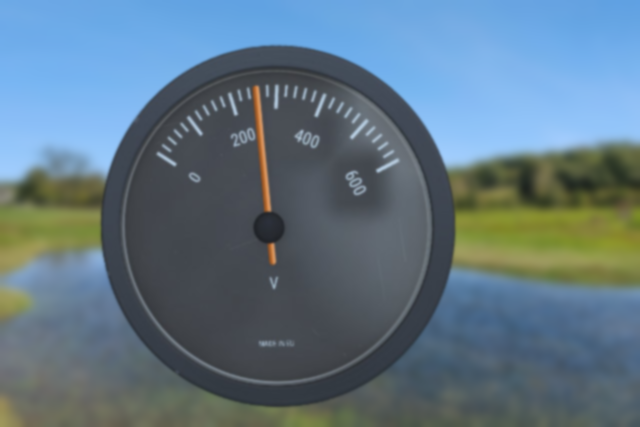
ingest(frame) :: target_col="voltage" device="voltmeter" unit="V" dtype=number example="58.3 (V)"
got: 260 (V)
